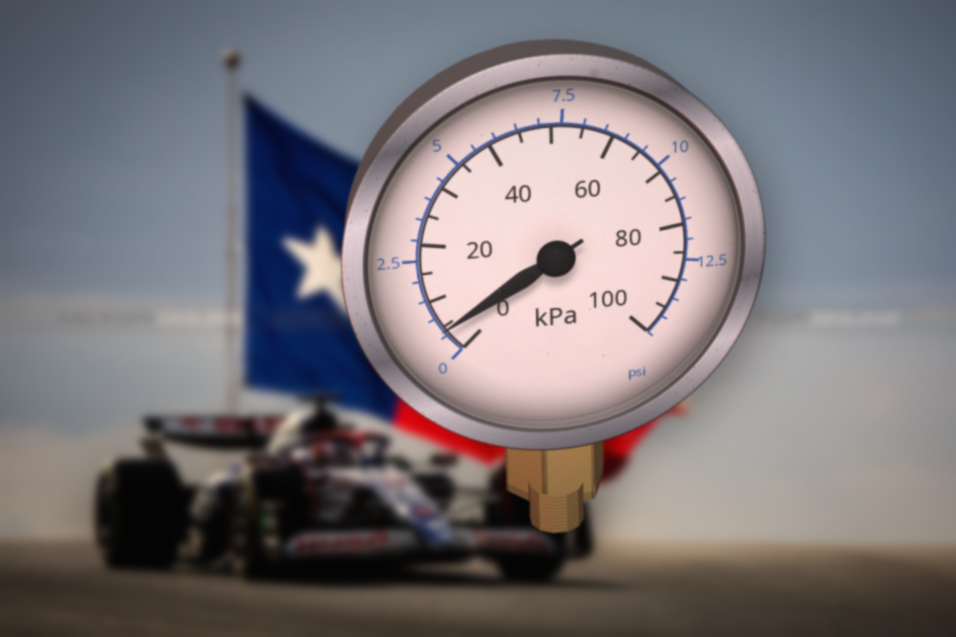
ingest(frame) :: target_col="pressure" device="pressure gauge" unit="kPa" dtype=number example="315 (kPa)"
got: 5 (kPa)
